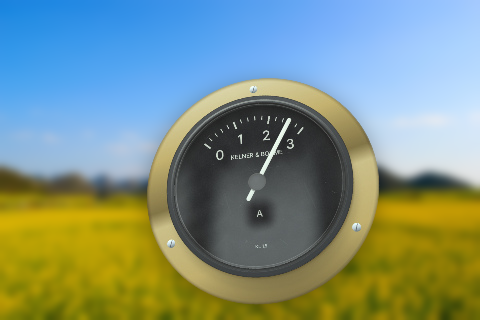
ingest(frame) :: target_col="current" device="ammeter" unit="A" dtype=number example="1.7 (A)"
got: 2.6 (A)
